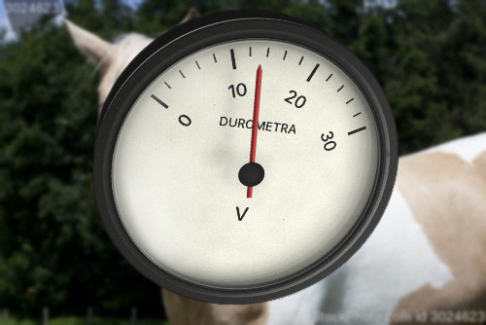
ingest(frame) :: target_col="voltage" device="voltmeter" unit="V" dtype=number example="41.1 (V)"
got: 13 (V)
